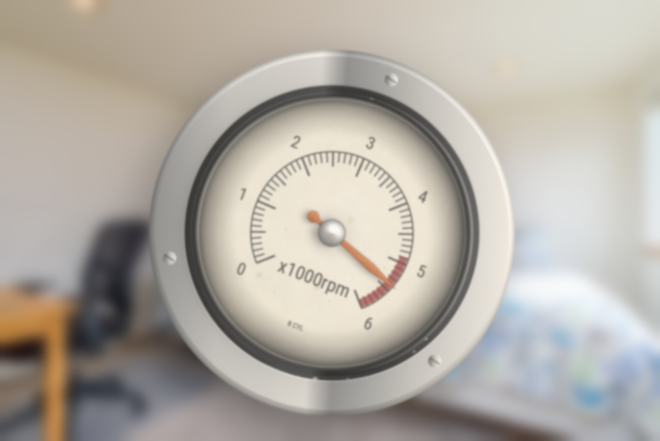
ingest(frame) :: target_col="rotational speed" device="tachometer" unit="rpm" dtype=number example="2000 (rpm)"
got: 5400 (rpm)
